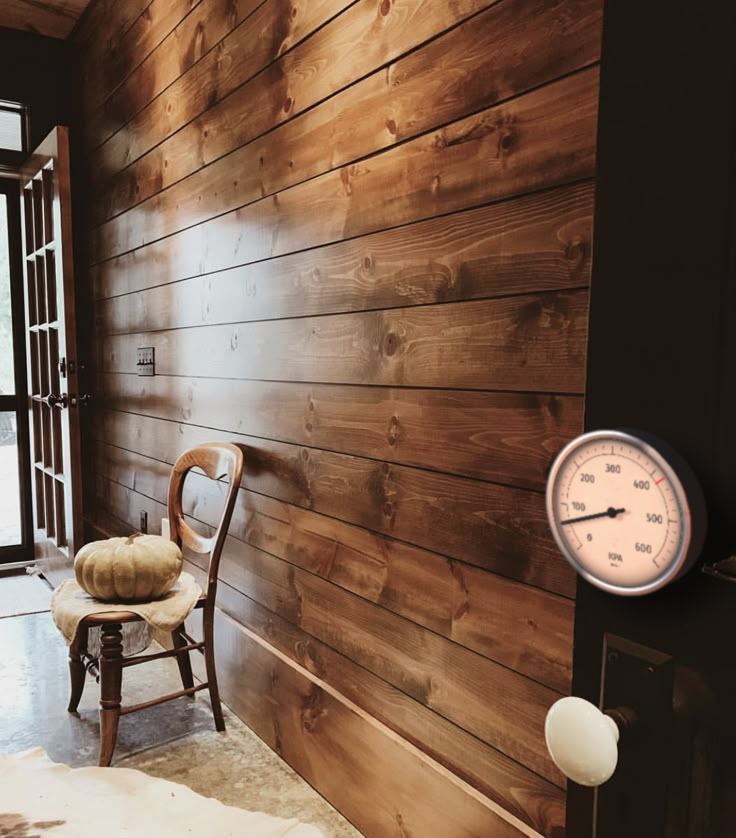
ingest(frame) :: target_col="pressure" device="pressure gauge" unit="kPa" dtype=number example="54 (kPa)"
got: 60 (kPa)
